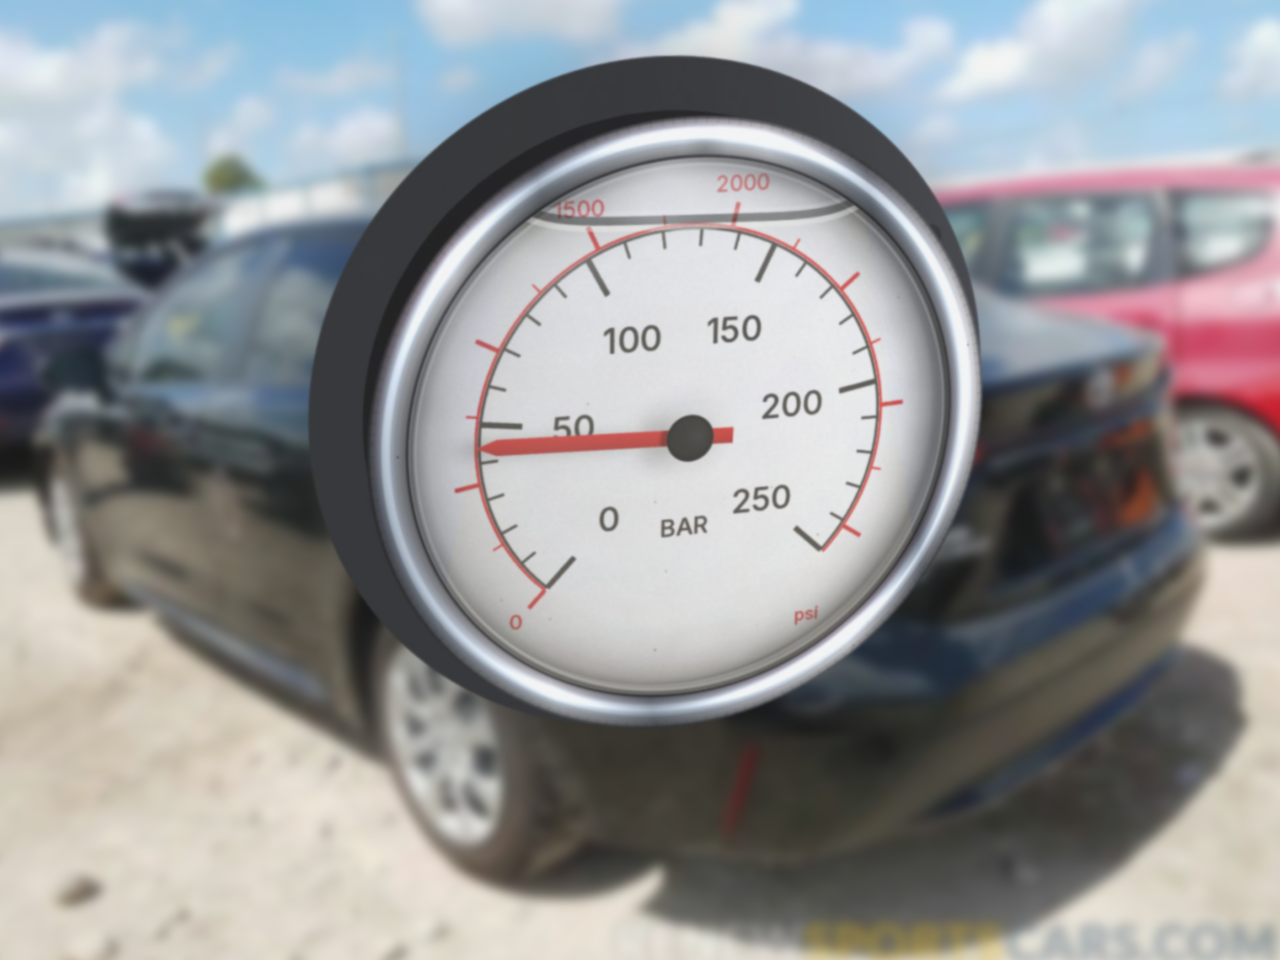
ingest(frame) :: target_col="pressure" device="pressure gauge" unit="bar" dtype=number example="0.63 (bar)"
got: 45 (bar)
